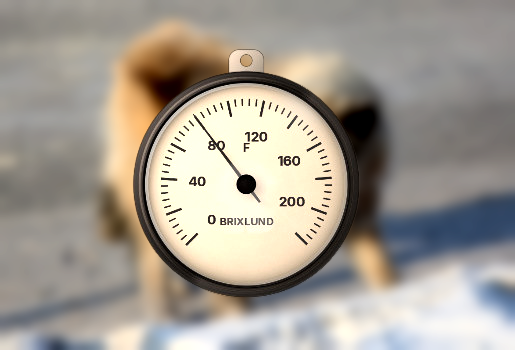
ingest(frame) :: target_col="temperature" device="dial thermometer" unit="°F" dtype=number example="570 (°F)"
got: 80 (°F)
